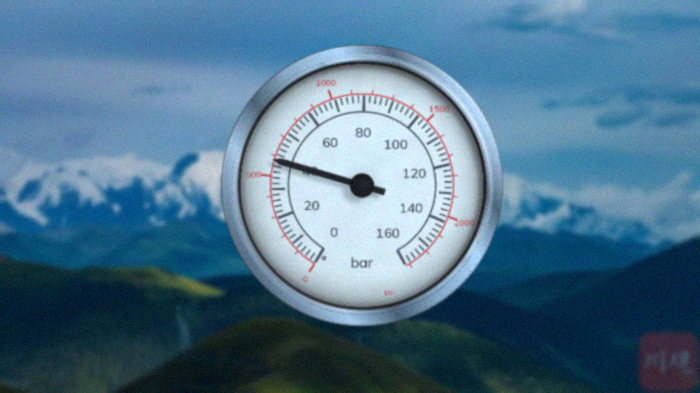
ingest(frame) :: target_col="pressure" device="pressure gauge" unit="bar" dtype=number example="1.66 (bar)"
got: 40 (bar)
